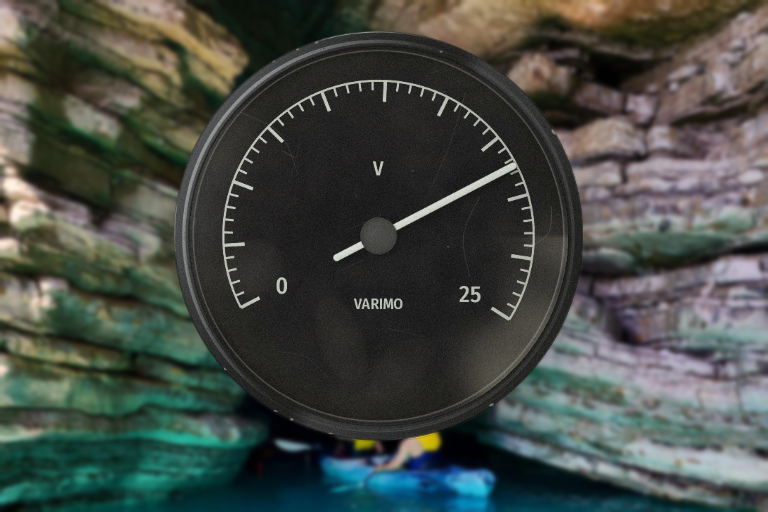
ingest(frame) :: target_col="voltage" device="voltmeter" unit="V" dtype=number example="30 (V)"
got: 18.75 (V)
